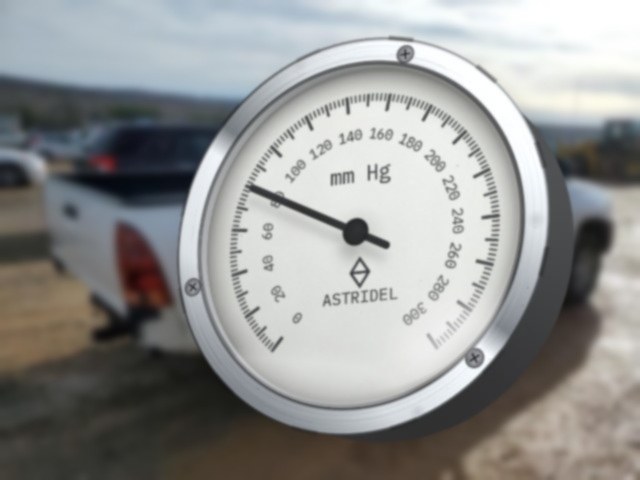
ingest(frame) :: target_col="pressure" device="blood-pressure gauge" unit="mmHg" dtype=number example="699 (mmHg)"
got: 80 (mmHg)
